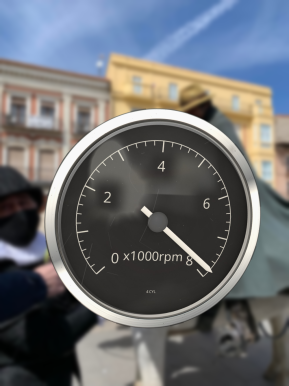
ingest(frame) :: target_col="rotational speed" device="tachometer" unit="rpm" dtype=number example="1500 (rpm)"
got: 7800 (rpm)
